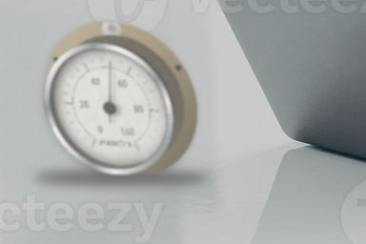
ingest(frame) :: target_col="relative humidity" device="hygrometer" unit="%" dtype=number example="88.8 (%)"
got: 52 (%)
